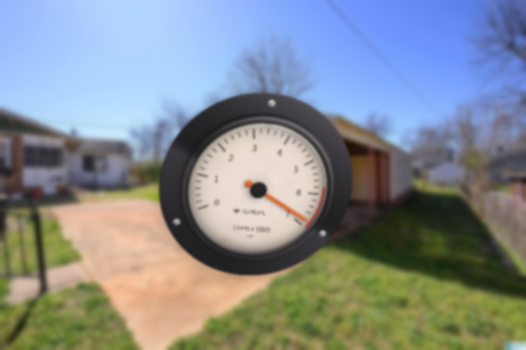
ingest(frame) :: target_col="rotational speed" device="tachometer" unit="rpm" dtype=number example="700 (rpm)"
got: 6800 (rpm)
